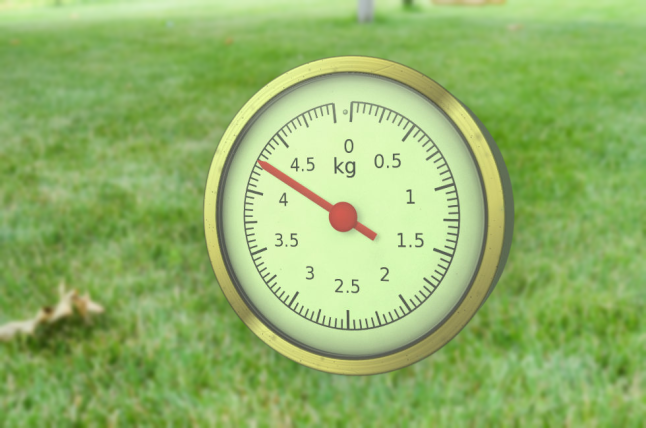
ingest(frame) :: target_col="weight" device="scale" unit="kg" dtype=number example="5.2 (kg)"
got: 4.25 (kg)
